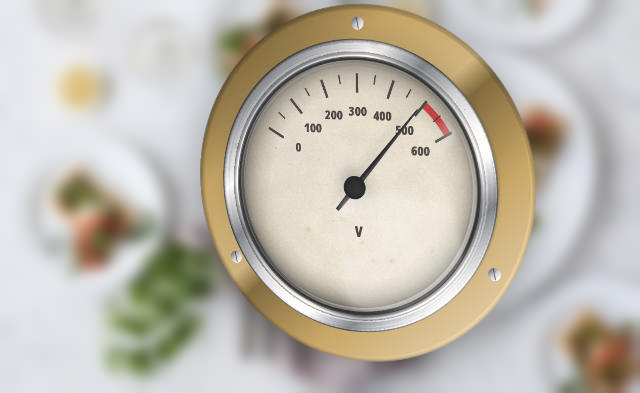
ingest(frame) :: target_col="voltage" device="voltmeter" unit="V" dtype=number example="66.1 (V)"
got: 500 (V)
